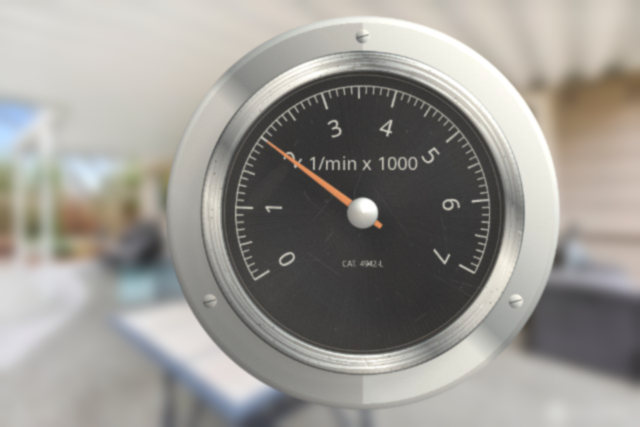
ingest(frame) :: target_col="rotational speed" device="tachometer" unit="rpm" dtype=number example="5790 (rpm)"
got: 2000 (rpm)
